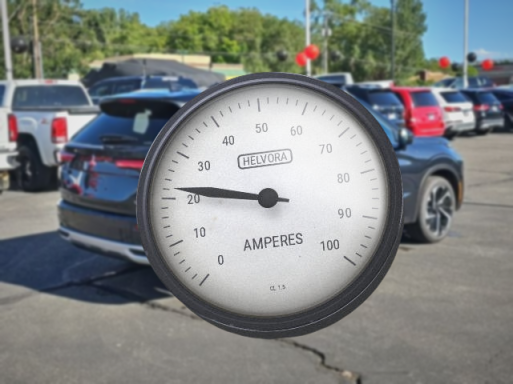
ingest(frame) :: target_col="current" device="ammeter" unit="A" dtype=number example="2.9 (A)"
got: 22 (A)
